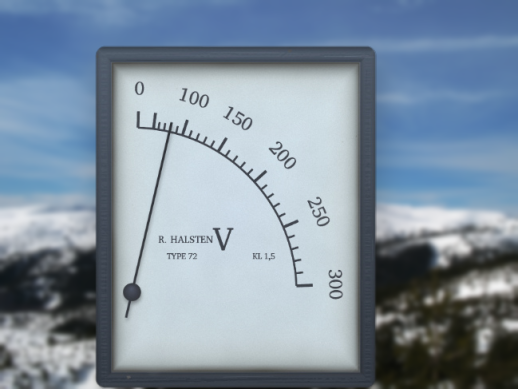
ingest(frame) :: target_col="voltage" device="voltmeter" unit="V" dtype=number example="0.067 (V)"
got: 80 (V)
